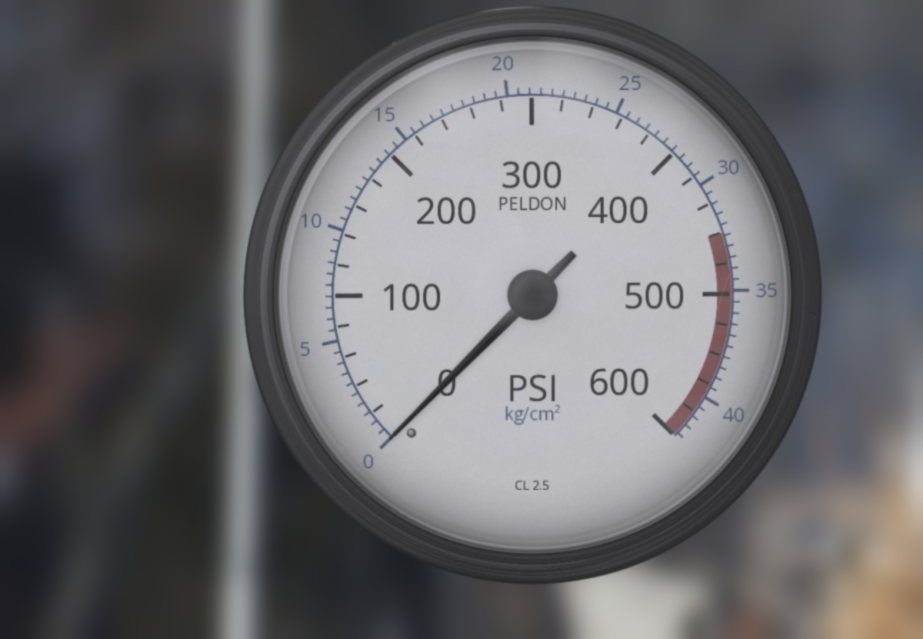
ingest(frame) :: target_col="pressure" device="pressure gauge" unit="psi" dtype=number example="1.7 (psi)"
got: 0 (psi)
